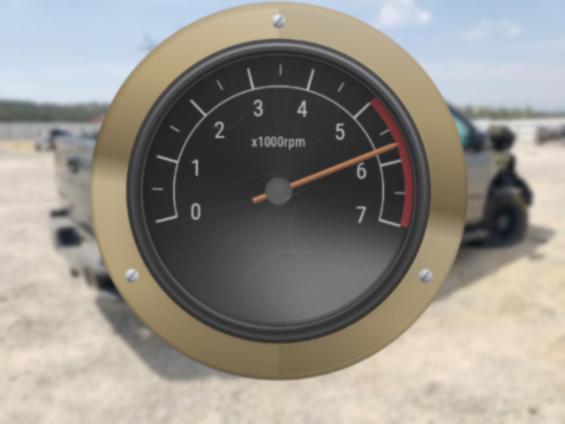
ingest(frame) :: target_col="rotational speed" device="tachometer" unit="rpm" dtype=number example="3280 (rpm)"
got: 5750 (rpm)
